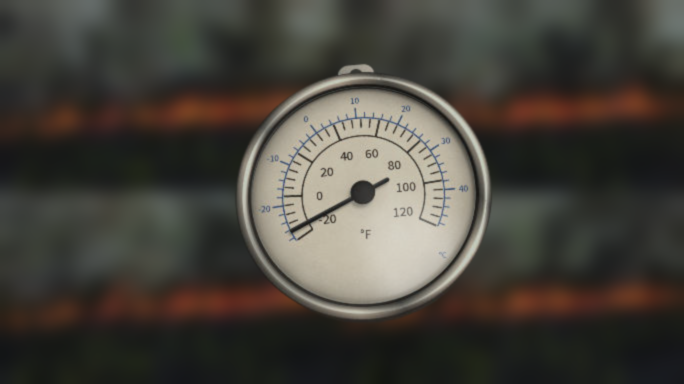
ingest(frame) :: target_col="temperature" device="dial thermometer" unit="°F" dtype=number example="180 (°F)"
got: -16 (°F)
